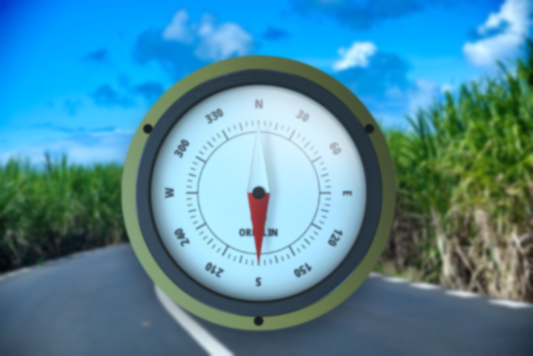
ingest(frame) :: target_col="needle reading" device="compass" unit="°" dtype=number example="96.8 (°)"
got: 180 (°)
